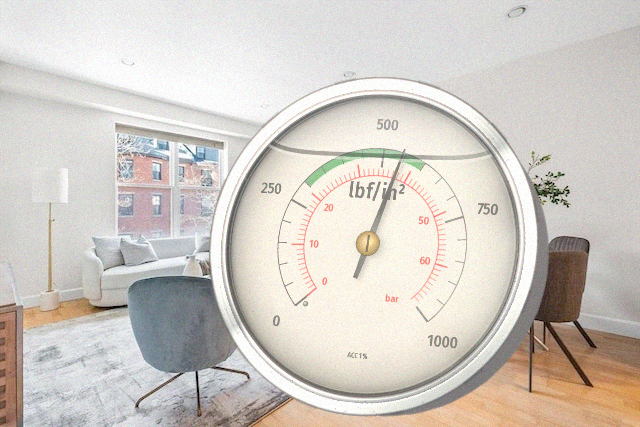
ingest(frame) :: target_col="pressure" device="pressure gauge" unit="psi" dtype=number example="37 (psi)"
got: 550 (psi)
